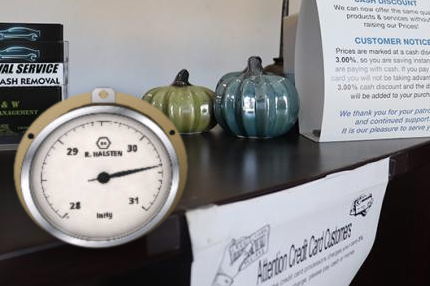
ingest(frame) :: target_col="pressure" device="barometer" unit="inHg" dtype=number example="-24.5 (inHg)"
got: 30.4 (inHg)
